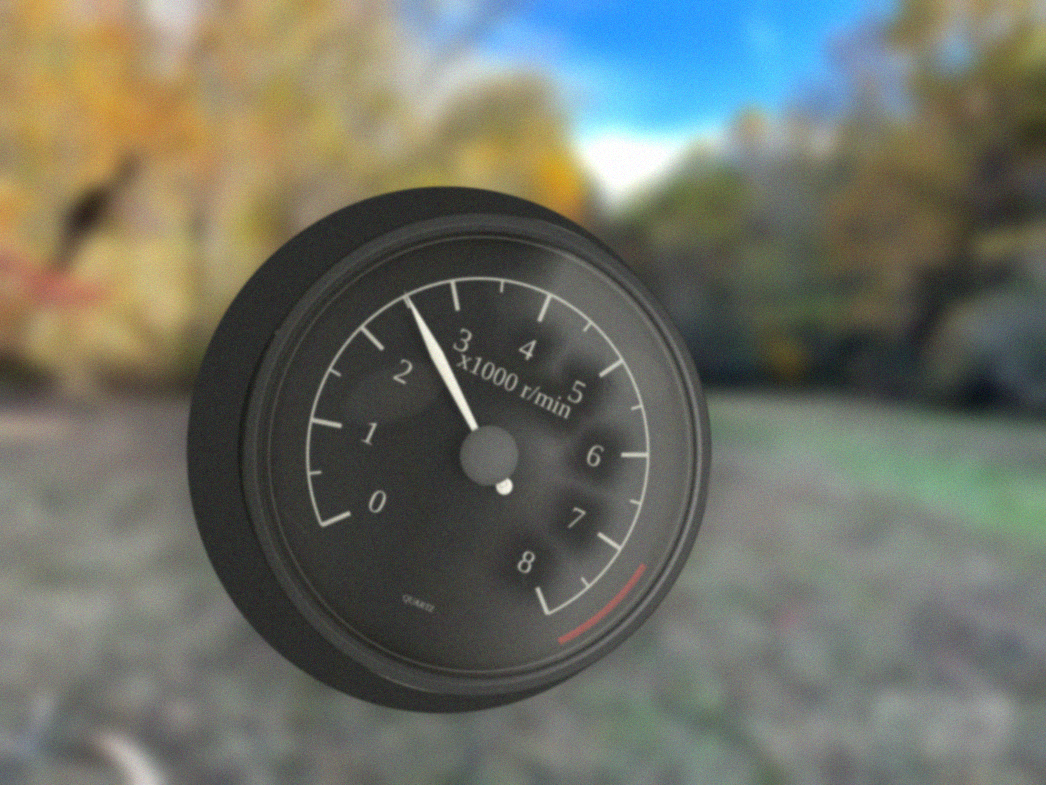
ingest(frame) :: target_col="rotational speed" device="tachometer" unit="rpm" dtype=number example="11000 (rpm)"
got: 2500 (rpm)
